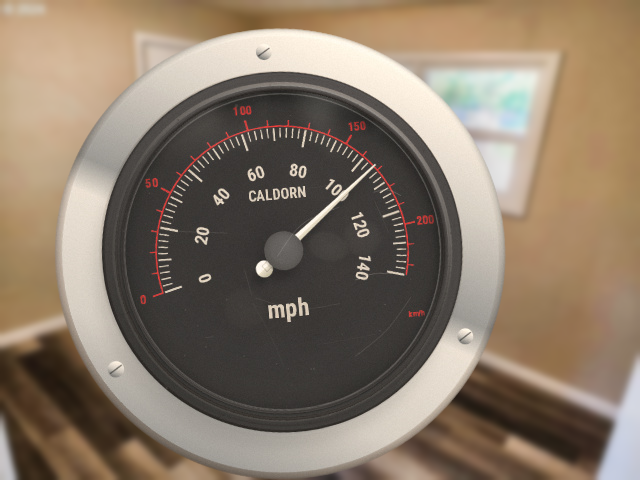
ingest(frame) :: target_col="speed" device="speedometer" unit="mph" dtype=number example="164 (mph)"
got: 104 (mph)
